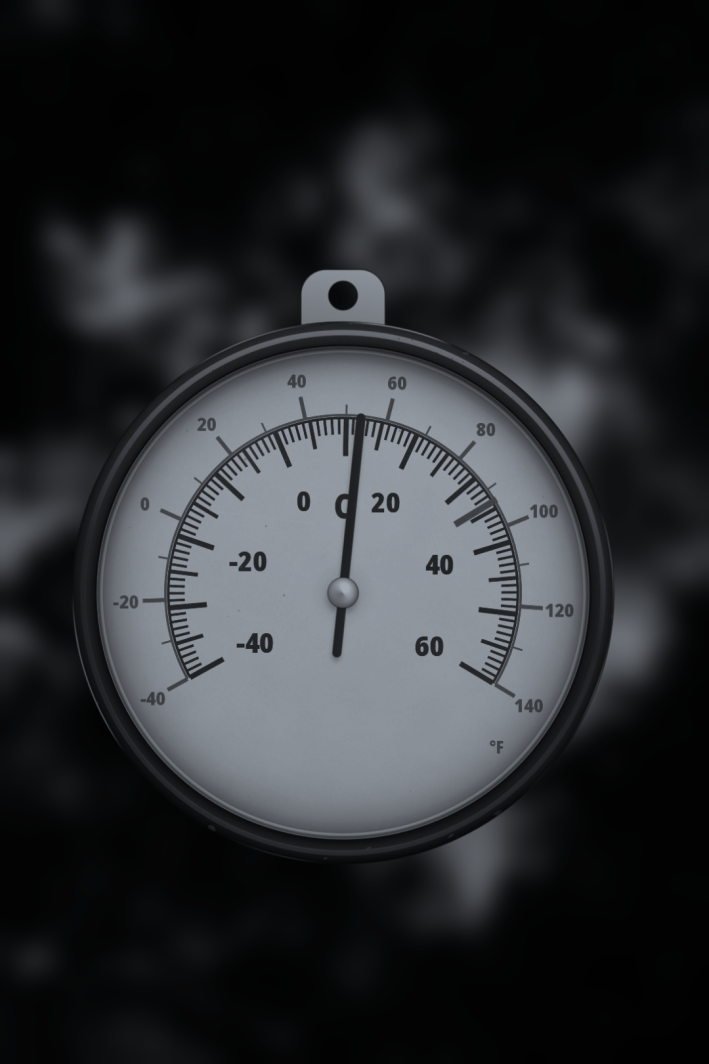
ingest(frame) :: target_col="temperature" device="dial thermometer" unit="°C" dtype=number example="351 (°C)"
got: 12 (°C)
